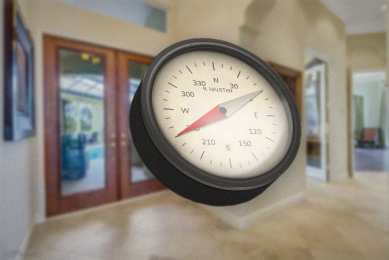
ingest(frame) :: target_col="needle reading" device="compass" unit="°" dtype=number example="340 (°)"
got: 240 (°)
